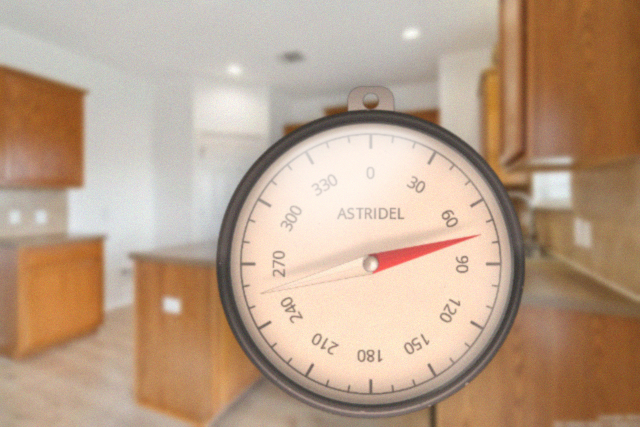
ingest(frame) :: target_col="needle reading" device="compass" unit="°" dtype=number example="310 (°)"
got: 75 (°)
